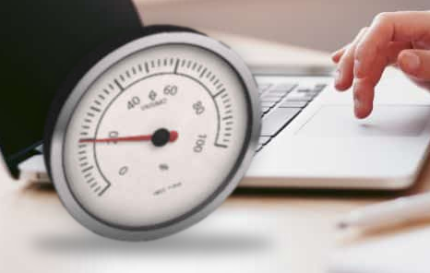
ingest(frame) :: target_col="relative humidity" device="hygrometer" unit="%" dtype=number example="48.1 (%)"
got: 20 (%)
